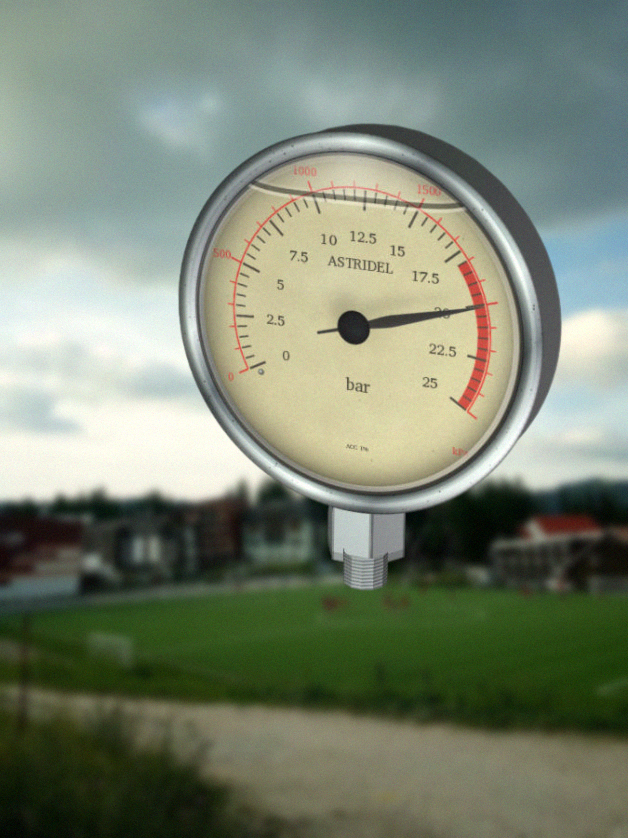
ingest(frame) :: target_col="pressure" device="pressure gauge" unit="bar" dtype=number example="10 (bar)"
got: 20 (bar)
